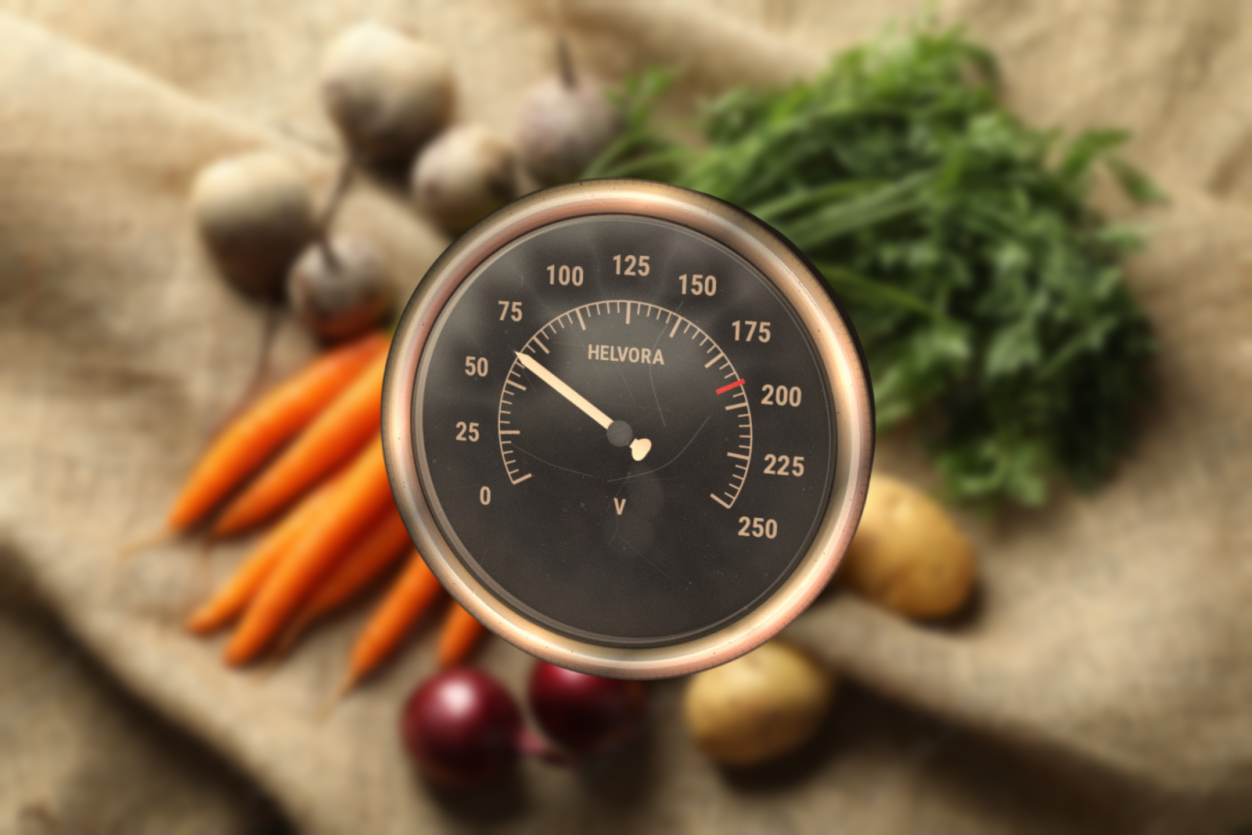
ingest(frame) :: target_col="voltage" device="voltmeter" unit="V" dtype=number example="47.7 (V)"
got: 65 (V)
